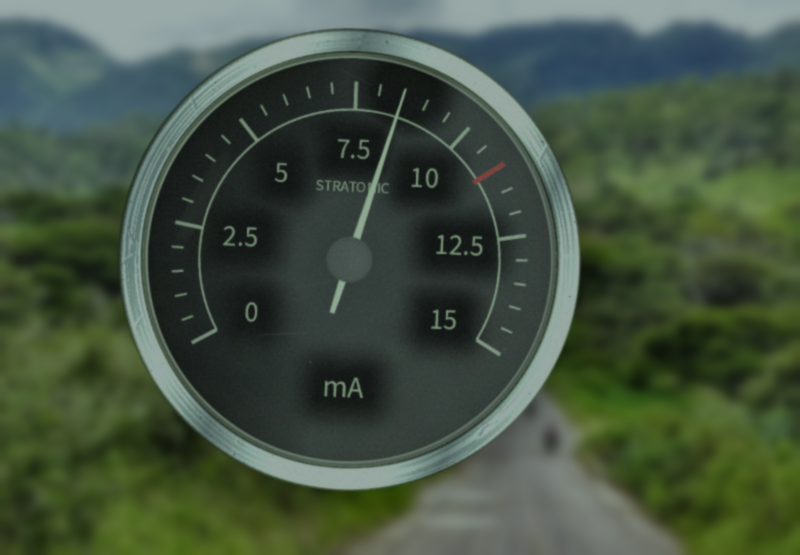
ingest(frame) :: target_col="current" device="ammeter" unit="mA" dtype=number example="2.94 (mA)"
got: 8.5 (mA)
